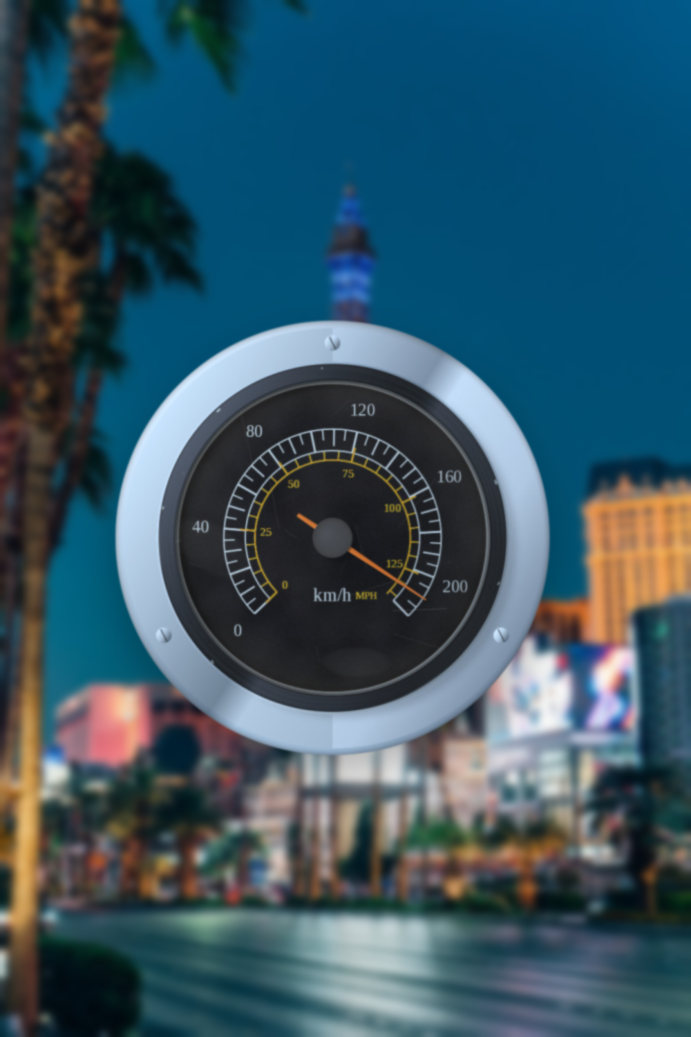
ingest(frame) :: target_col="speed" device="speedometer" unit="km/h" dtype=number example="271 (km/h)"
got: 210 (km/h)
